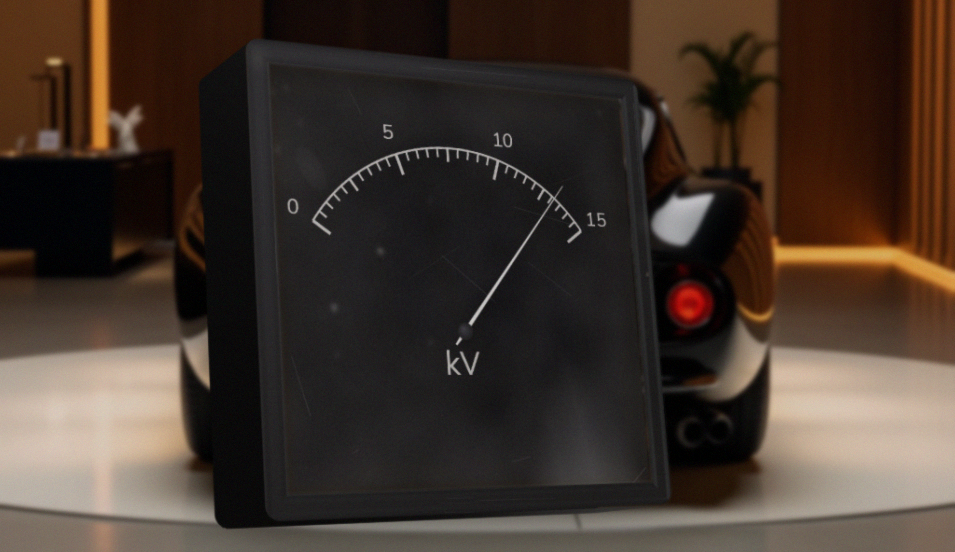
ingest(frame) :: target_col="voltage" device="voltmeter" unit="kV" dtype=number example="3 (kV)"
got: 13 (kV)
